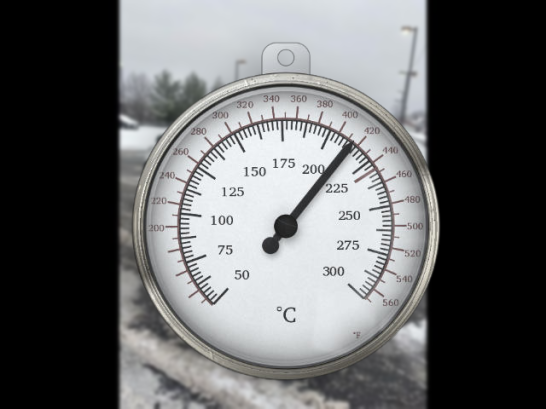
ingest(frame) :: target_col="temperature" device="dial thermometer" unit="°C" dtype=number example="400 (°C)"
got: 212.5 (°C)
